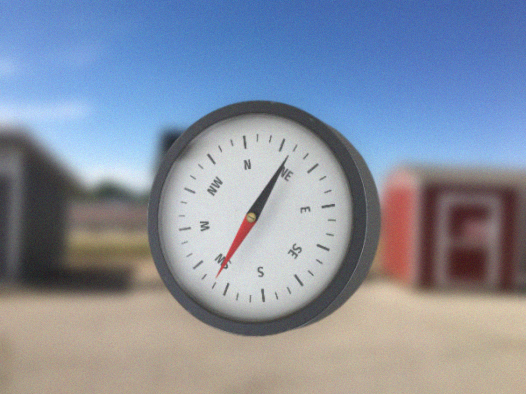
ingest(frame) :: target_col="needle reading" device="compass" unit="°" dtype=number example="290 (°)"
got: 220 (°)
